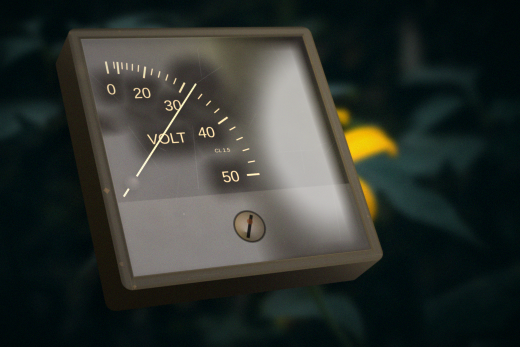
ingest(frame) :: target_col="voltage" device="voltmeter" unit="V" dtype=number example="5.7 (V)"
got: 32 (V)
